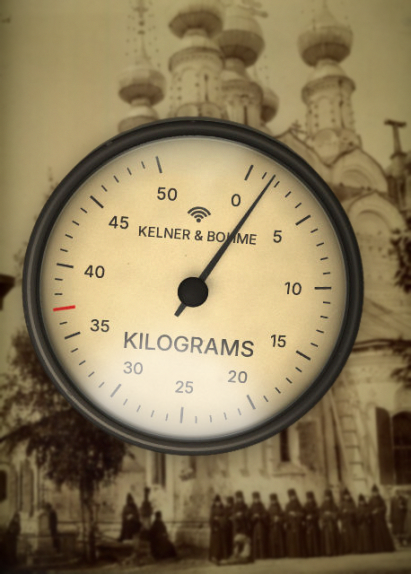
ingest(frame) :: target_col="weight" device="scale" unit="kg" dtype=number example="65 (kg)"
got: 1.5 (kg)
